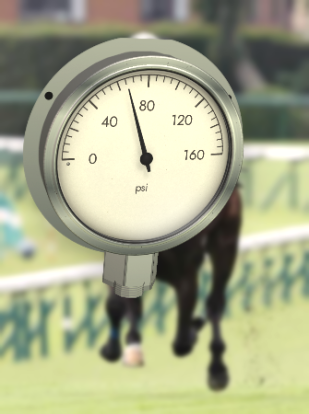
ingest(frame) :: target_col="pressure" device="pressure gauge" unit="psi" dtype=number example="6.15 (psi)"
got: 65 (psi)
